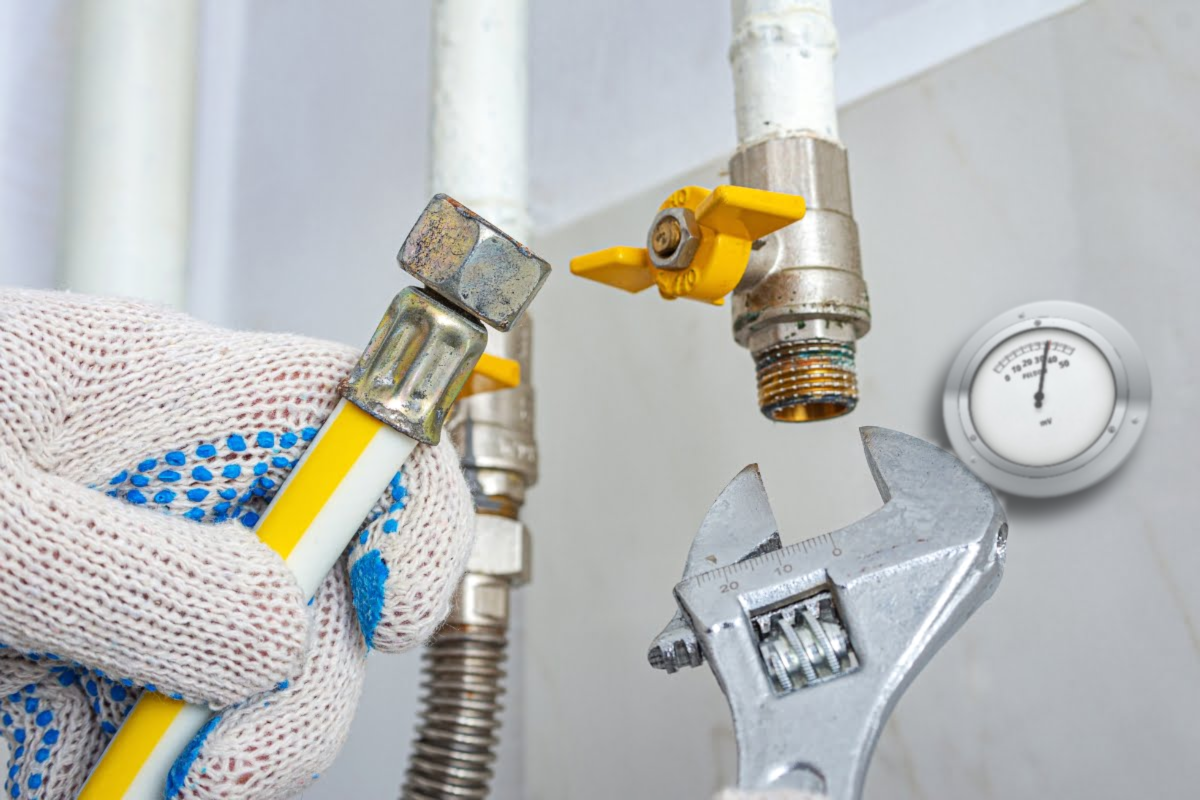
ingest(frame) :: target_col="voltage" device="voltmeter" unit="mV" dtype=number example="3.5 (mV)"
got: 35 (mV)
